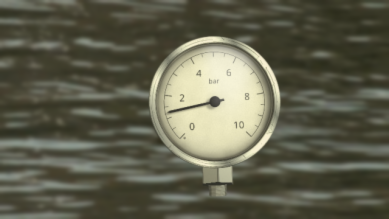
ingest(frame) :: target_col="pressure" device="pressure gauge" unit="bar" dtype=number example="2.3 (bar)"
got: 1.25 (bar)
